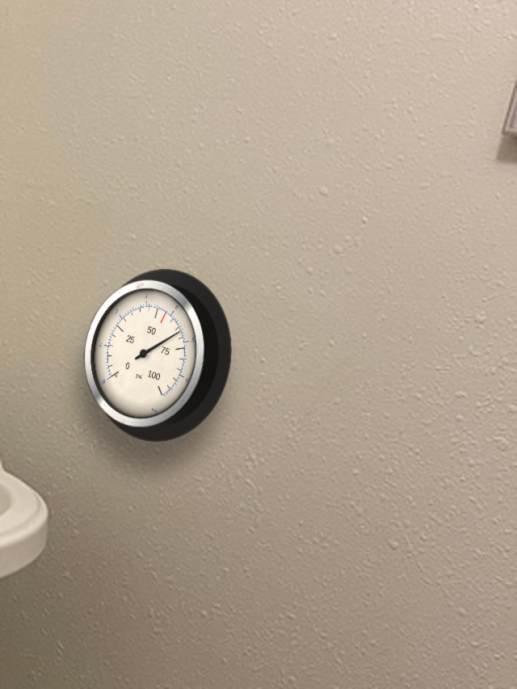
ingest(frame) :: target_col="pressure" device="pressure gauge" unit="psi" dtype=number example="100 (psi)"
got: 67.5 (psi)
